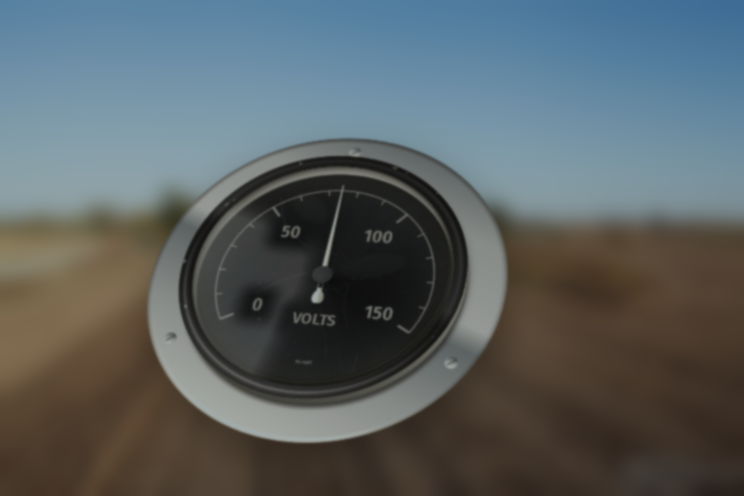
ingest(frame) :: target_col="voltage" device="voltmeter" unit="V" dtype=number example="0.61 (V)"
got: 75 (V)
